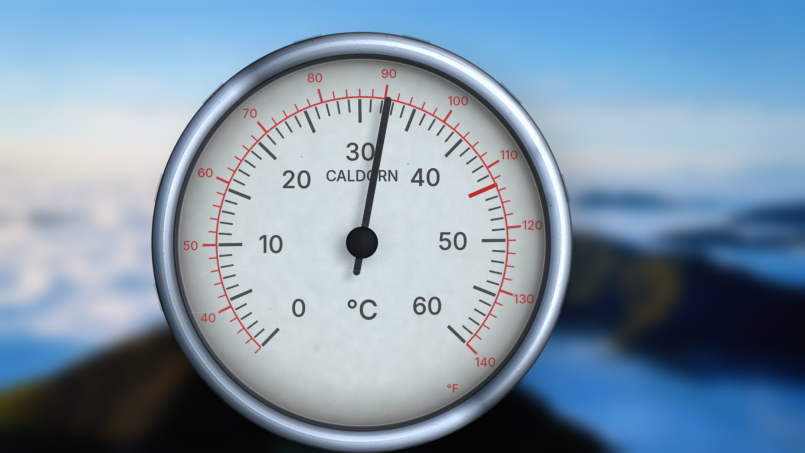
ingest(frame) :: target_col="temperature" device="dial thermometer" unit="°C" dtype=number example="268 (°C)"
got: 32.5 (°C)
